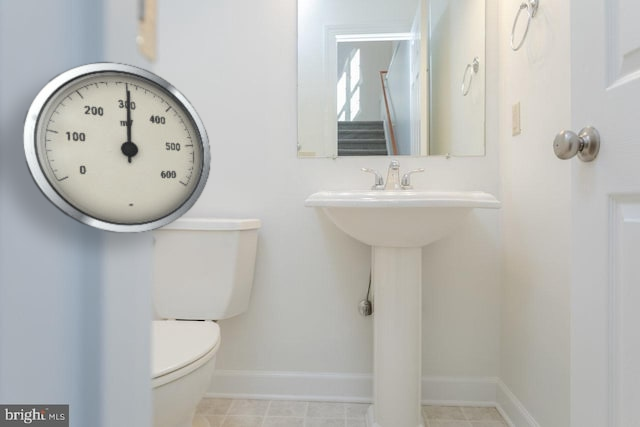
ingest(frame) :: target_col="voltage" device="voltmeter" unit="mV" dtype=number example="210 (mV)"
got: 300 (mV)
